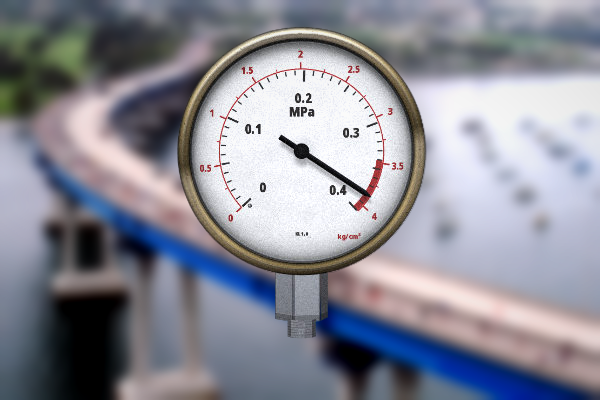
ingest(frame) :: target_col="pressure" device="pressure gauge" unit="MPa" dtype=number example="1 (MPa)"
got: 0.38 (MPa)
